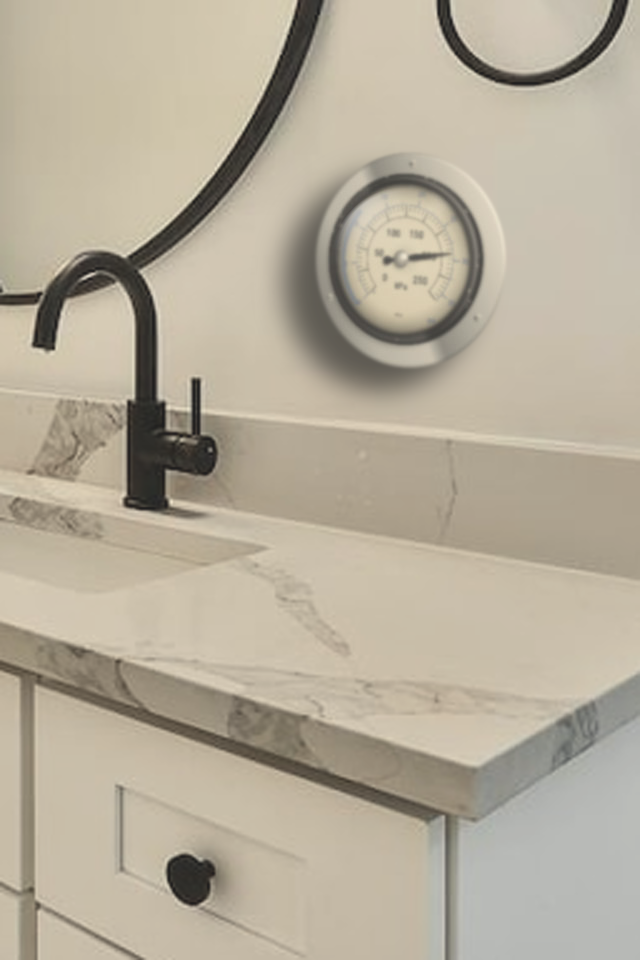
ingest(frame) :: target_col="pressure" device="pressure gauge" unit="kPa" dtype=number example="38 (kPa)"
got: 200 (kPa)
